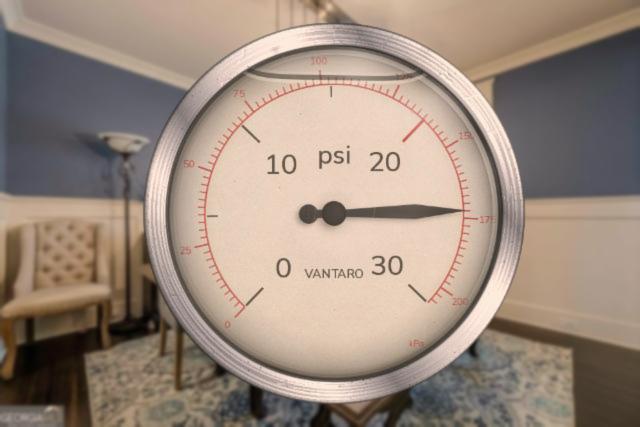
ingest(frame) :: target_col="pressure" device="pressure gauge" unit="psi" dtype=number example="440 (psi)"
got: 25 (psi)
